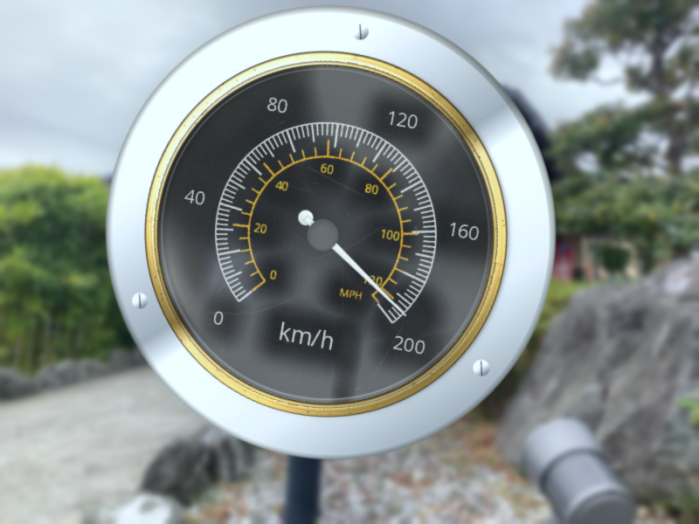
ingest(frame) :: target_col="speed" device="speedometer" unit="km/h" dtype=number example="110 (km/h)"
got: 194 (km/h)
